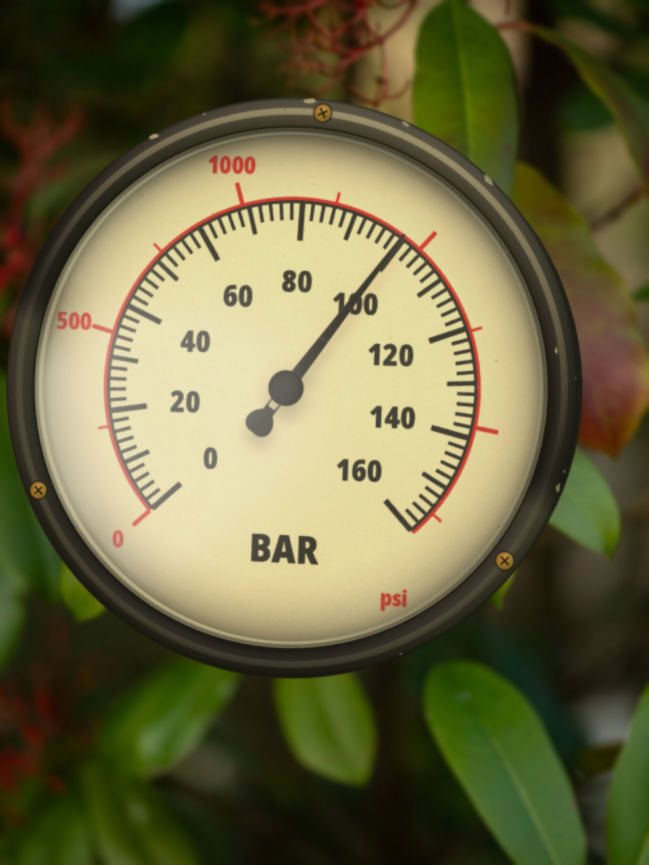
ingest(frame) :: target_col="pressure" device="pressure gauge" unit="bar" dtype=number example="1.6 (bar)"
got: 100 (bar)
